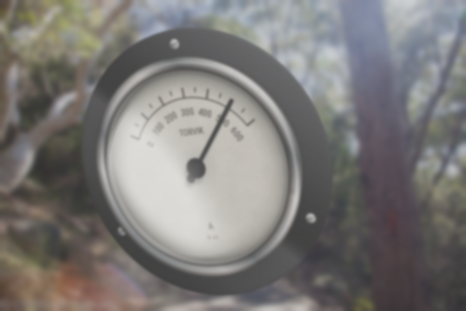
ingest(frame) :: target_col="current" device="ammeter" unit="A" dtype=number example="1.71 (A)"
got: 500 (A)
